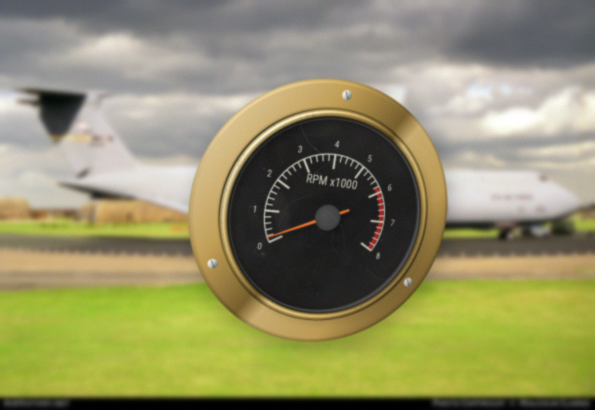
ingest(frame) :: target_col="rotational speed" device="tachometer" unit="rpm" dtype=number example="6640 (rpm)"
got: 200 (rpm)
